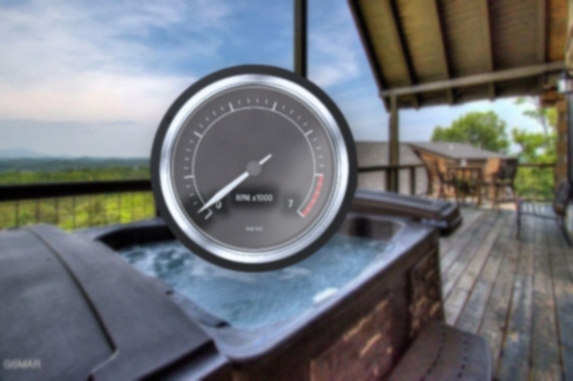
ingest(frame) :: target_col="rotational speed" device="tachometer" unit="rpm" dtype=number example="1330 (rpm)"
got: 200 (rpm)
